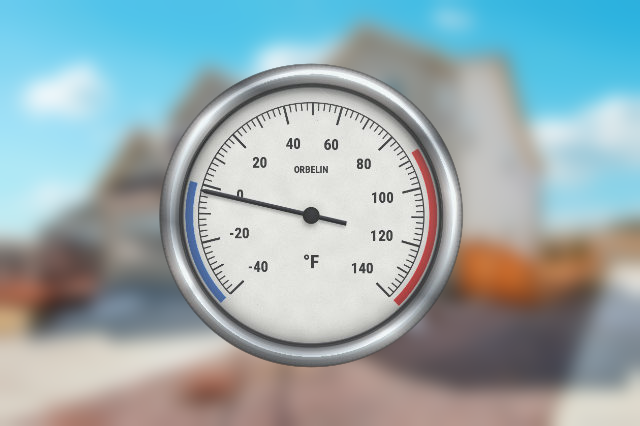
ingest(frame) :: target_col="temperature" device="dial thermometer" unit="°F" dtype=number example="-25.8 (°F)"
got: -2 (°F)
